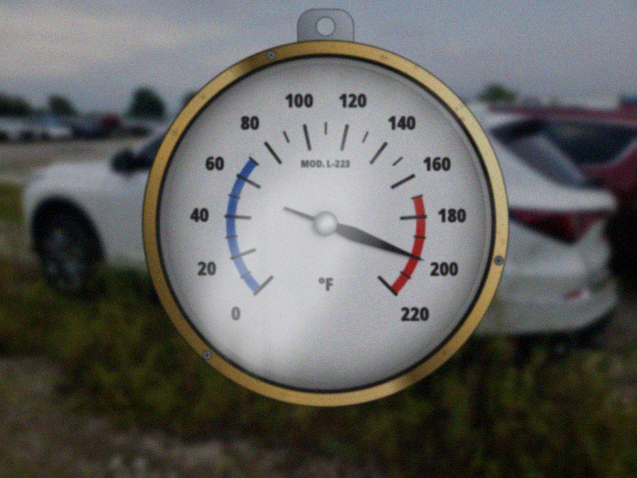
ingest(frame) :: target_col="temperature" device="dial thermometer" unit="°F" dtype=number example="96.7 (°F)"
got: 200 (°F)
